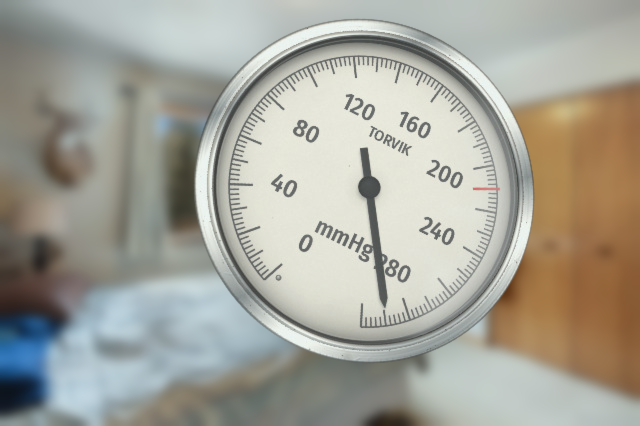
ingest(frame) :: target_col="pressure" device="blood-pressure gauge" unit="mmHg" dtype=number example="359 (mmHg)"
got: 290 (mmHg)
